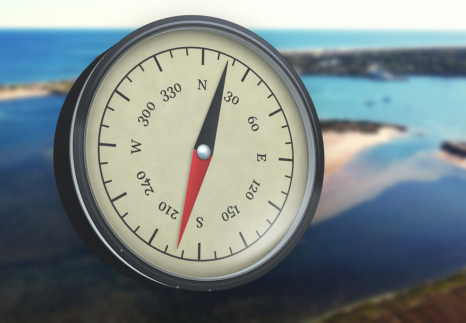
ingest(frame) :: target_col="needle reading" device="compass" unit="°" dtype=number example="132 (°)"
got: 195 (°)
